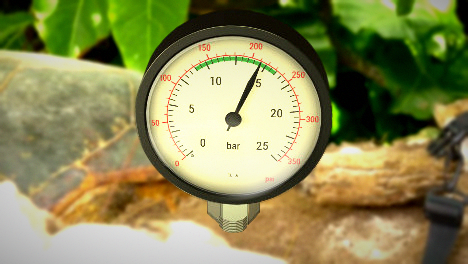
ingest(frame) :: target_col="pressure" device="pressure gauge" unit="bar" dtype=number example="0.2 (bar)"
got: 14.5 (bar)
